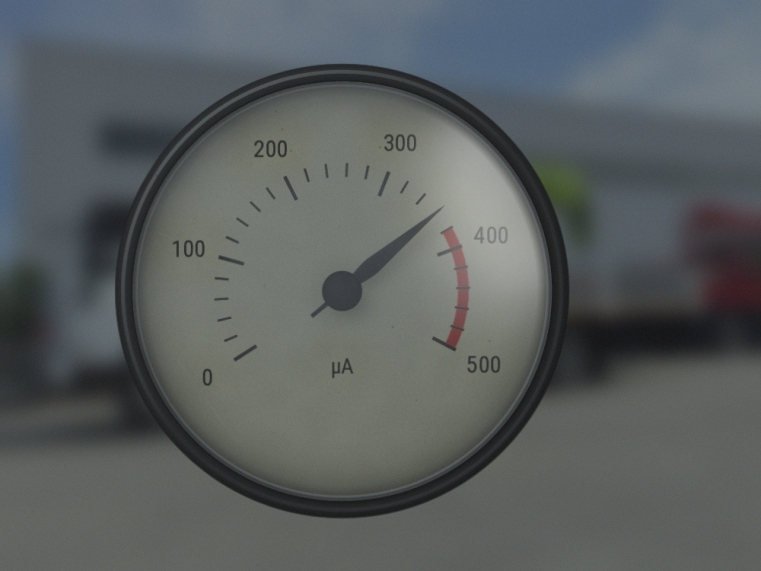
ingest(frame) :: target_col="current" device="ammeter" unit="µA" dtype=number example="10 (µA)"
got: 360 (µA)
